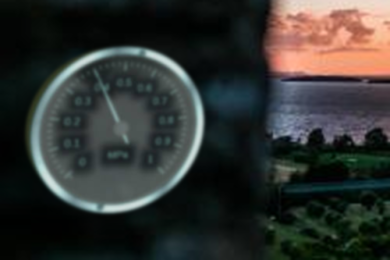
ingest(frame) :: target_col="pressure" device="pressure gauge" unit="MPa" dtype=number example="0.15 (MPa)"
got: 0.4 (MPa)
